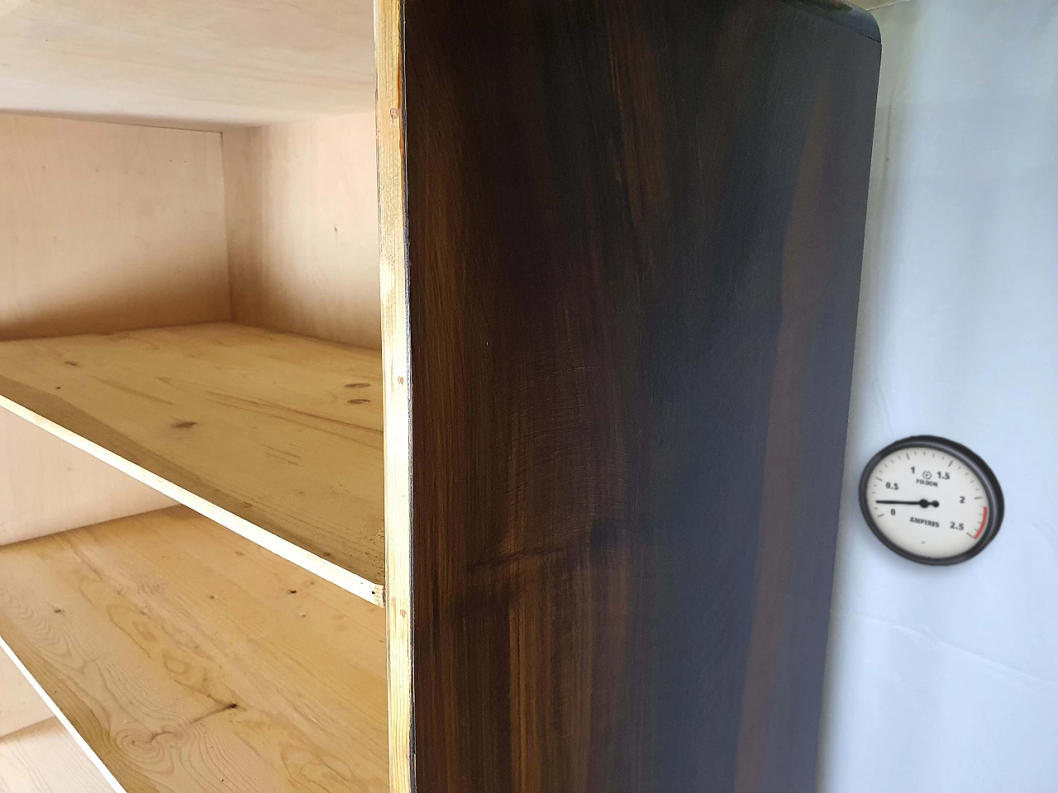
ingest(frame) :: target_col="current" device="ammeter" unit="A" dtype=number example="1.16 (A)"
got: 0.2 (A)
